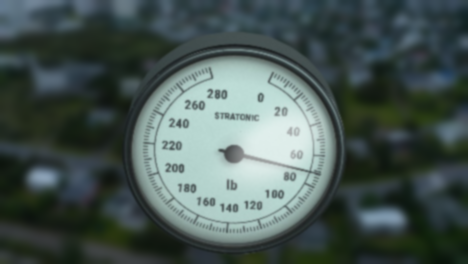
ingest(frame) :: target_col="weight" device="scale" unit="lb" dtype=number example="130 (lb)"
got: 70 (lb)
